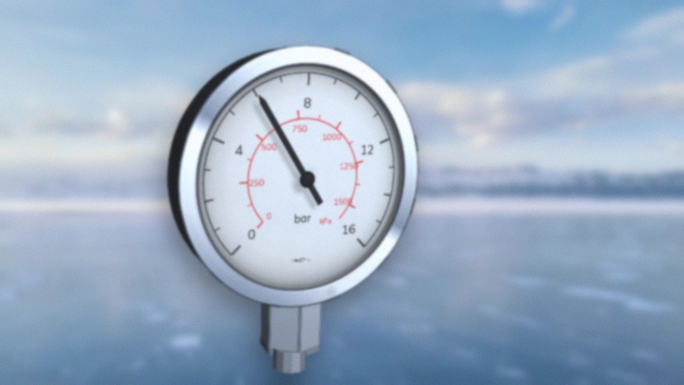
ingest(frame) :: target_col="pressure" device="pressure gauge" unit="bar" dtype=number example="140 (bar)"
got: 6 (bar)
